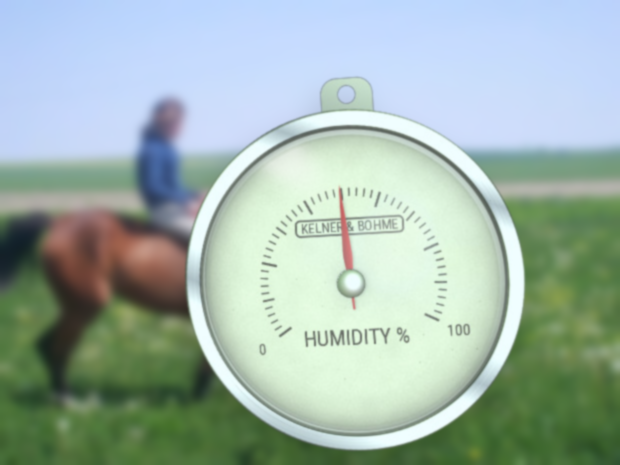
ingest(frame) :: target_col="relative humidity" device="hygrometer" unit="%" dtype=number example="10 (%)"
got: 50 (%)
